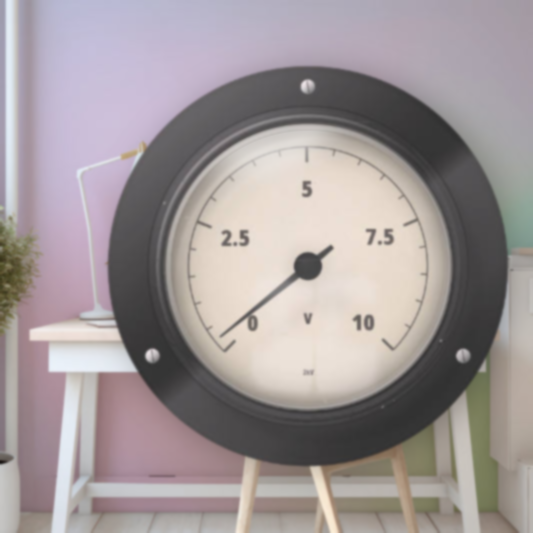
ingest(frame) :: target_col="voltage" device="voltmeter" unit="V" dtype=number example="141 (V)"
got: 0.25 (V)
